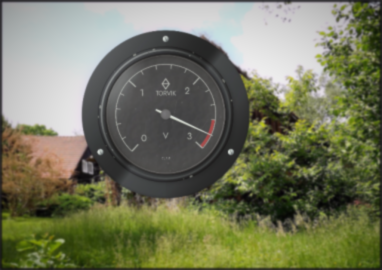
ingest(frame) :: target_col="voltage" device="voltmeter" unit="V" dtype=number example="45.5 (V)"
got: 2.8 (V)
